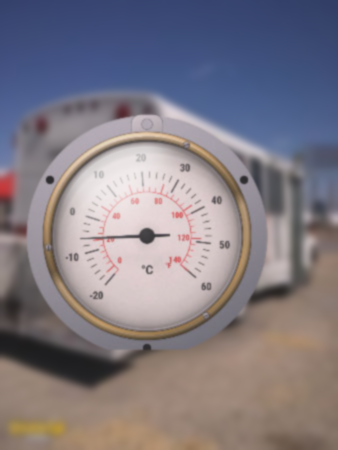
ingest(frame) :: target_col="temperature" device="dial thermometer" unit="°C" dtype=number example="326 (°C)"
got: -6 (°C)
